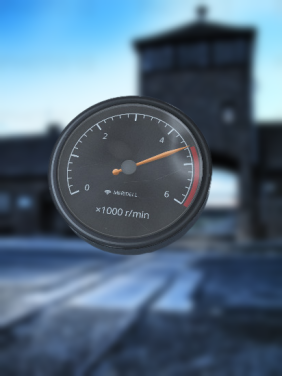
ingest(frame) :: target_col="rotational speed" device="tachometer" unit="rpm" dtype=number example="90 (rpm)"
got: 4600 (rpm)
